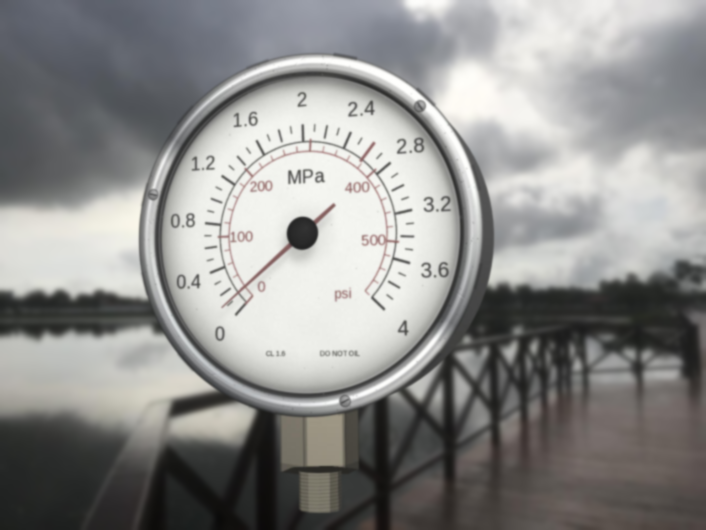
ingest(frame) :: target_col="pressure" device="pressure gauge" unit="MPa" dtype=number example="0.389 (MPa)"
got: 0.1 (MPa)
